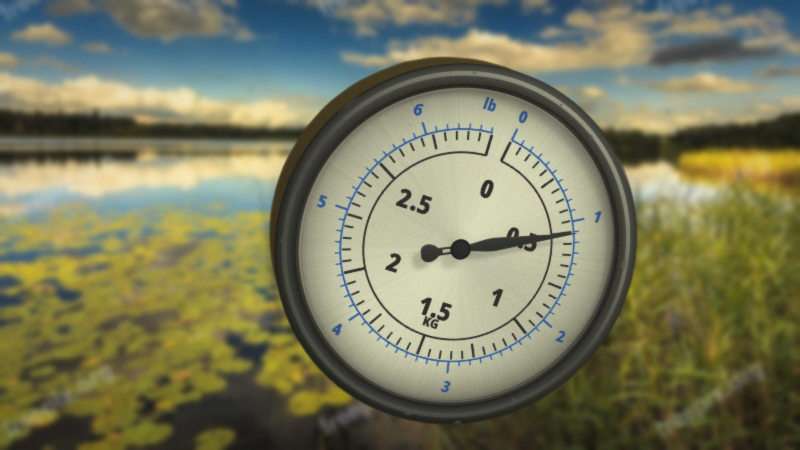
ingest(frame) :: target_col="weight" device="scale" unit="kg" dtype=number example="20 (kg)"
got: 0.5 (kg)
